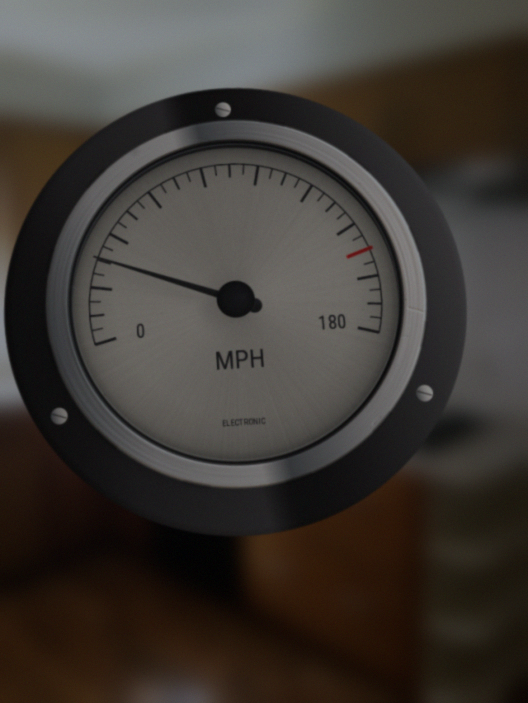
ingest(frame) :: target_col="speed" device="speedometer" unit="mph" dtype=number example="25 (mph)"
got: 30 (mph)
